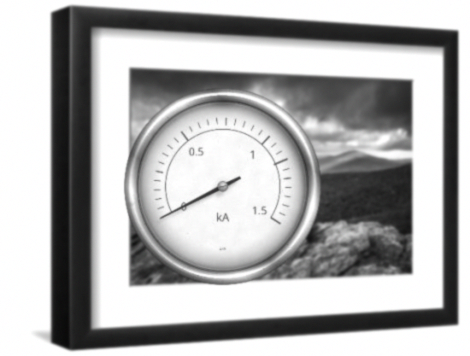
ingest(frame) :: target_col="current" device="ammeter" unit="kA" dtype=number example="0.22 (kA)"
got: 0 (kA)
